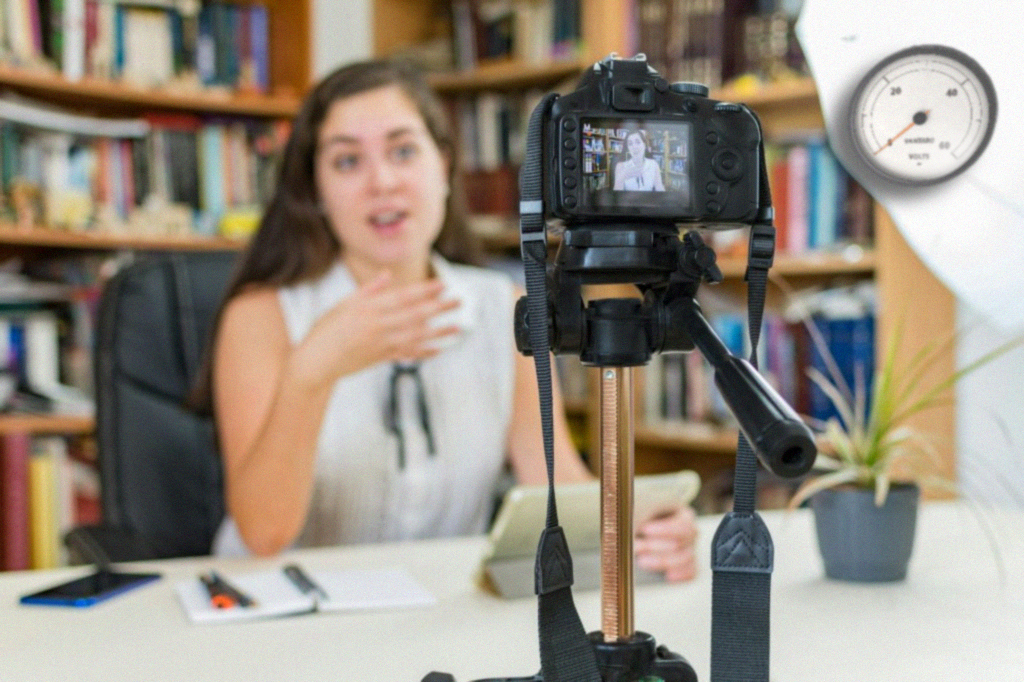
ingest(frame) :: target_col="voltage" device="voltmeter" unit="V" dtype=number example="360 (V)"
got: 0 (V)
